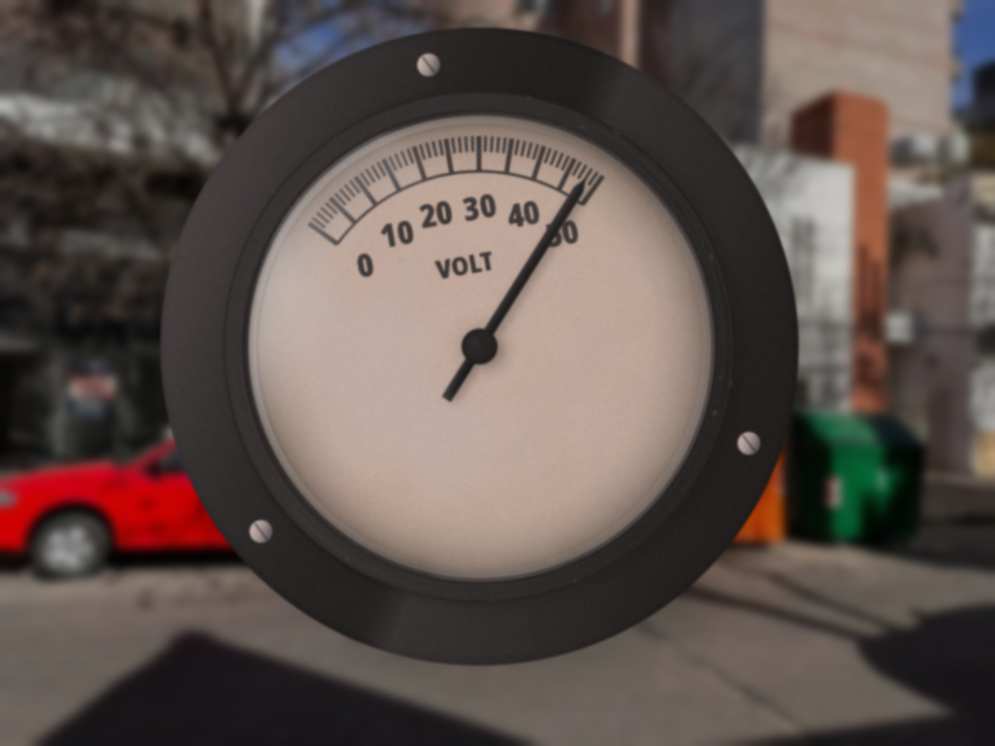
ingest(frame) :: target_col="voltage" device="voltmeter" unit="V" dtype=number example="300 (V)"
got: 48 (V)
